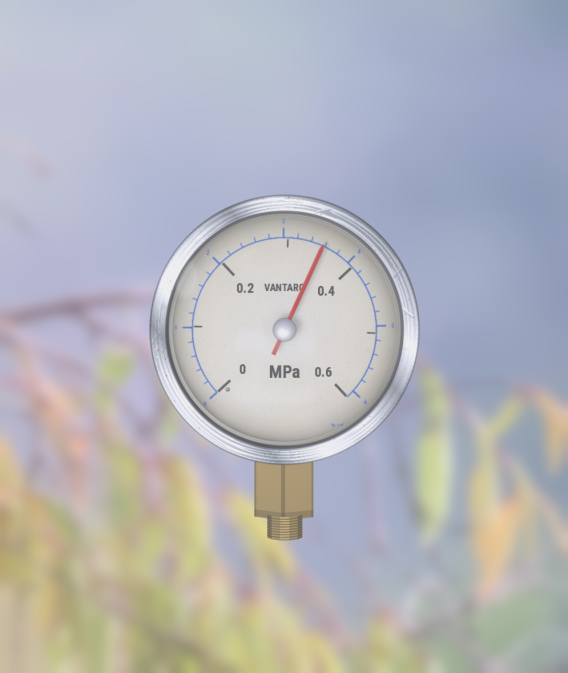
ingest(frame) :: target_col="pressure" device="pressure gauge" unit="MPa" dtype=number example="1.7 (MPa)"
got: 0.35 (MPa)
